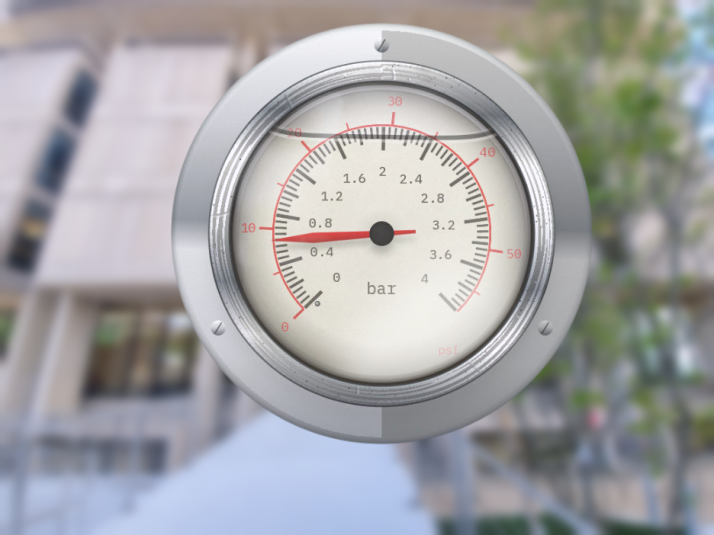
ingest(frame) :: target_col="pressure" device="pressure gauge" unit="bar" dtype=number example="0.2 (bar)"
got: 0.6 (bar)
